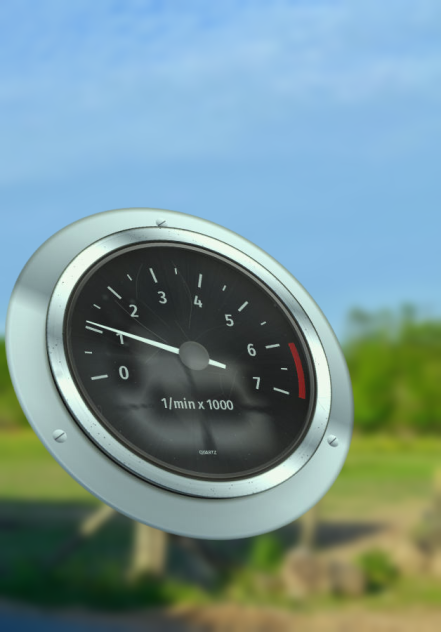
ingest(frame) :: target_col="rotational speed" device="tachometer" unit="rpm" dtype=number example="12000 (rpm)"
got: 1000 (rpm)
